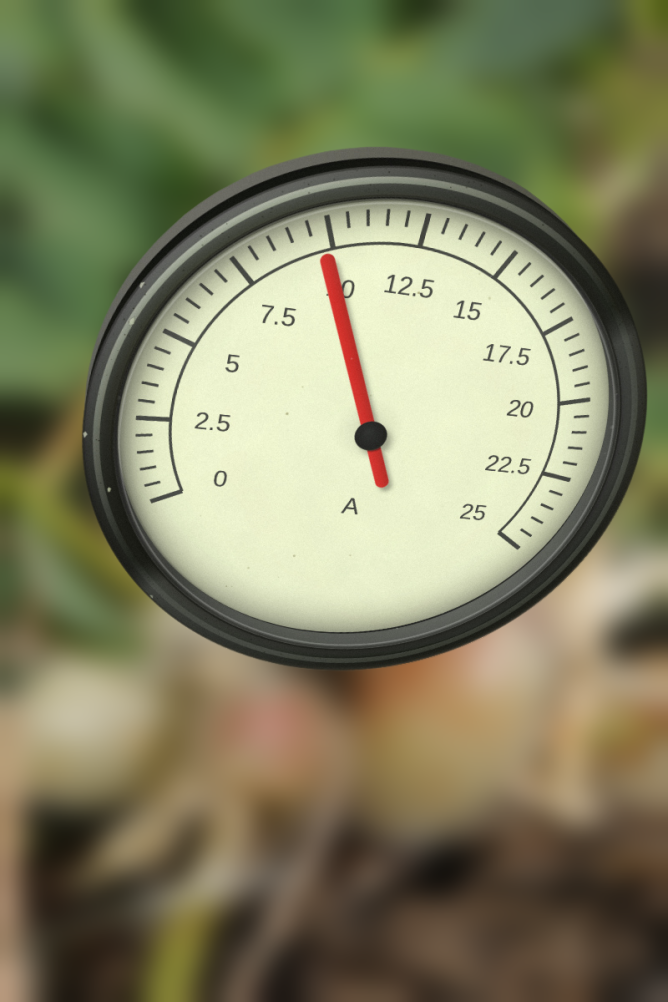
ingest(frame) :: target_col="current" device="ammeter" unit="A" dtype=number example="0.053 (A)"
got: 9.75 (A)
